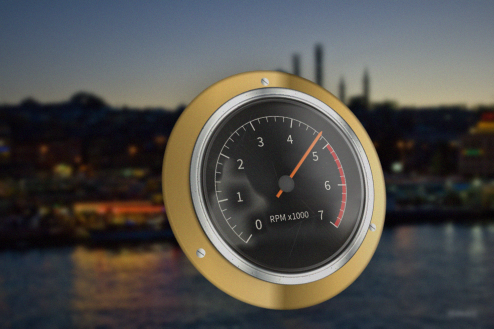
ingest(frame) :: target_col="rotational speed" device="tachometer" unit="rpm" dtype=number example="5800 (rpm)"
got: 4700 (rpm)
